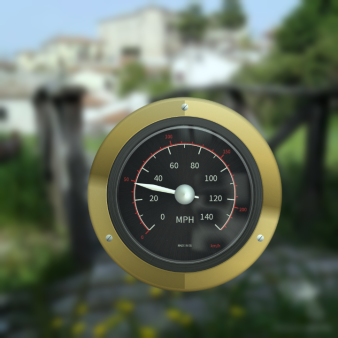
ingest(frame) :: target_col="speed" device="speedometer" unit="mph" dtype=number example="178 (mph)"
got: 30 (mph)
